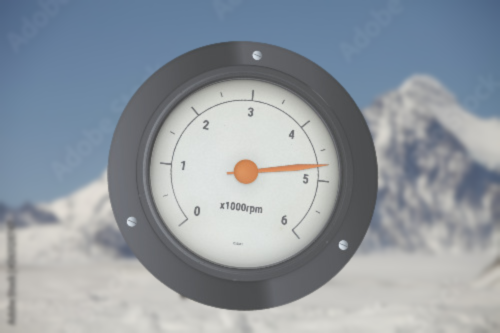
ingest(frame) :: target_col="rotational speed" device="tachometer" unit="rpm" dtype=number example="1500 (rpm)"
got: 4750 (rpm)
